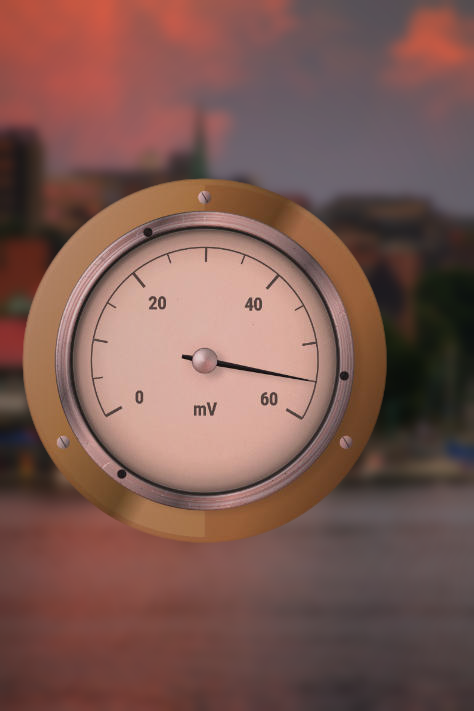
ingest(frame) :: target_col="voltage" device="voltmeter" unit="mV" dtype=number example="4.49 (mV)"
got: 55 (mV)
